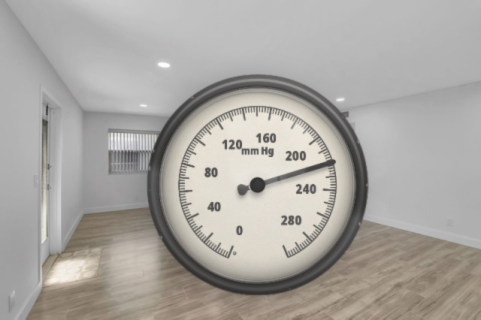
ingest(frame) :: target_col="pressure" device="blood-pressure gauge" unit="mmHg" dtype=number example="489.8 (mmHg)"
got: 220 (mmHg)
